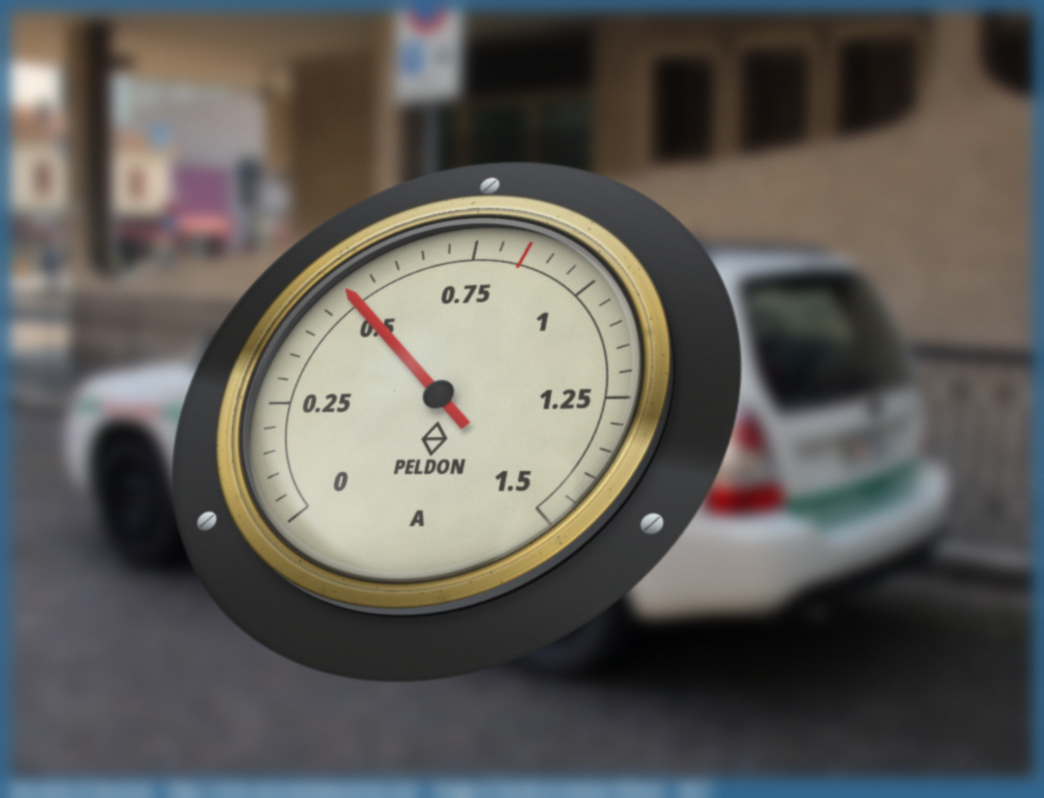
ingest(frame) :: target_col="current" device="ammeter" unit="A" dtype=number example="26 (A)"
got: 0.5 (A)
